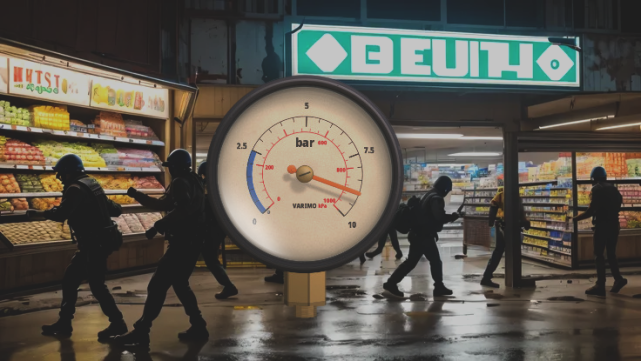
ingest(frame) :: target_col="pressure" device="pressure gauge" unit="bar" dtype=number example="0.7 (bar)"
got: 9 (bar)
